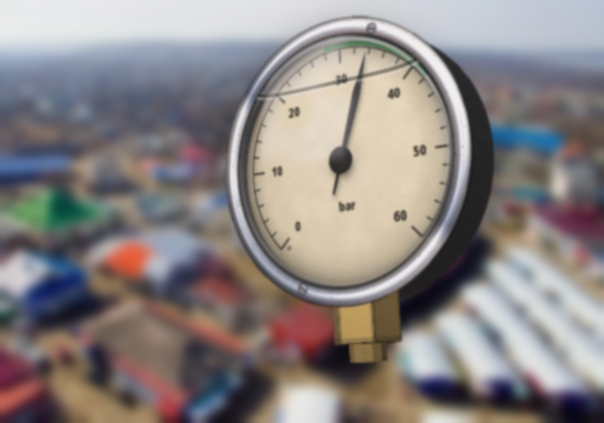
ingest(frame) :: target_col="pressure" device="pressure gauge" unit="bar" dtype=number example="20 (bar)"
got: 34 (bar)
